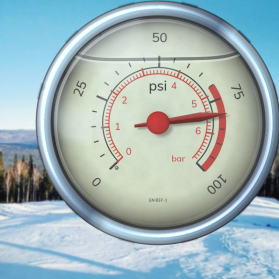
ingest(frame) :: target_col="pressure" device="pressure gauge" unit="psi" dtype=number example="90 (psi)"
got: 80 (psi)
